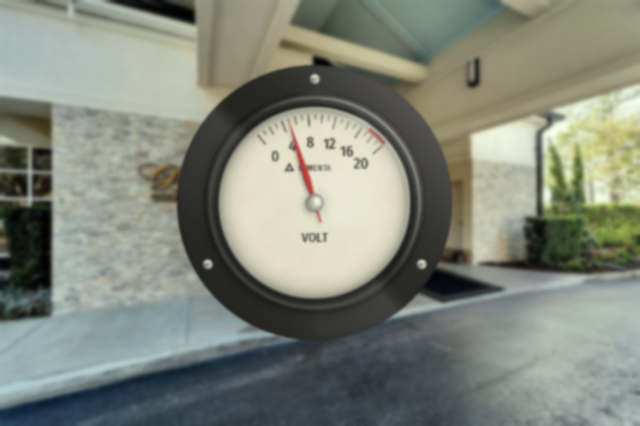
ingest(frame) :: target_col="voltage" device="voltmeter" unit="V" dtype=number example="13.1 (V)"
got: 5 (V)
